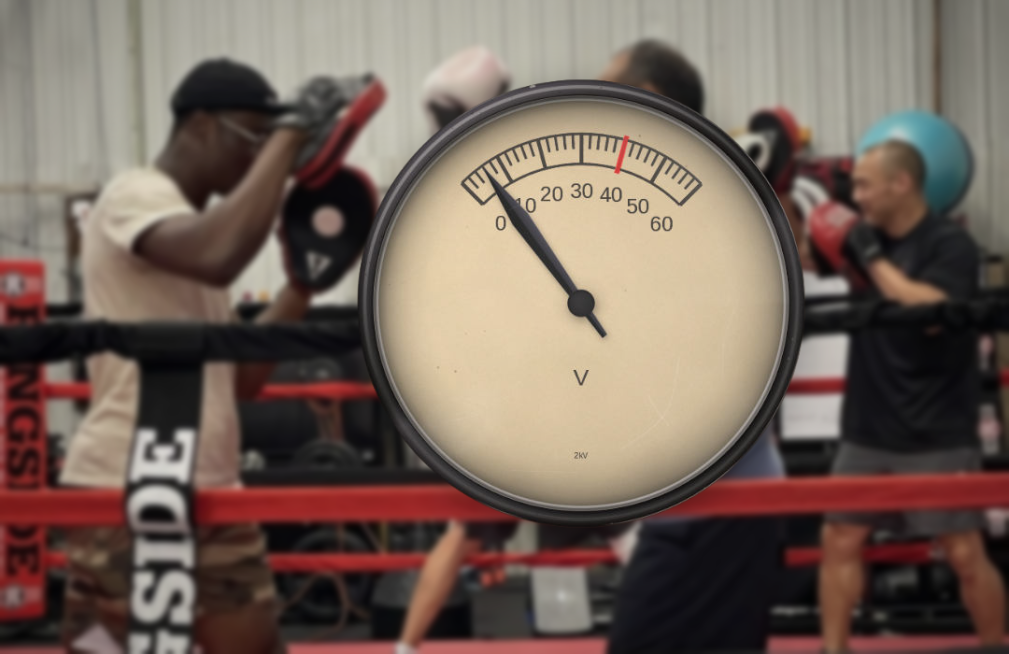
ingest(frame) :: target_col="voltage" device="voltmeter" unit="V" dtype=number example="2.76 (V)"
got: 6 (V)
